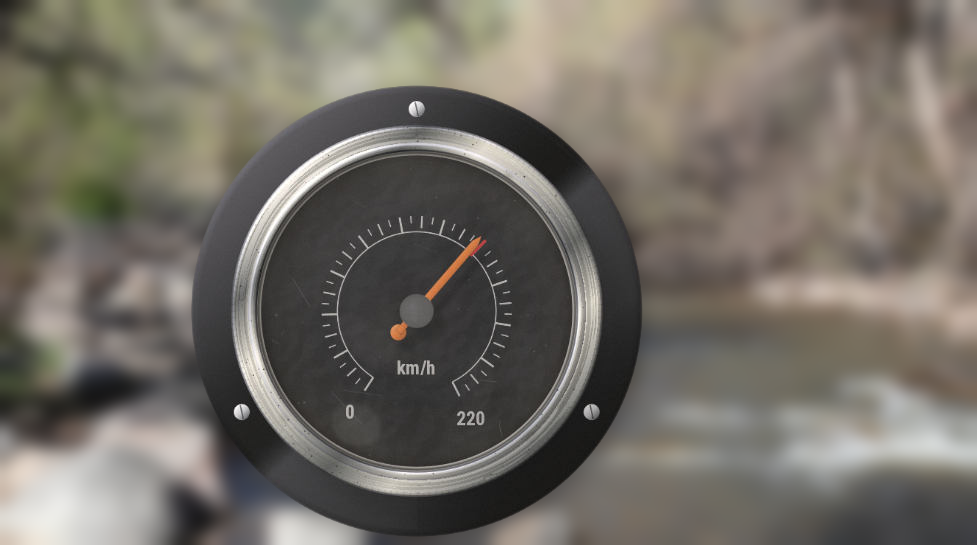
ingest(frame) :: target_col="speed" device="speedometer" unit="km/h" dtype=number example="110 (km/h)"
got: 137.5 (km/h)
